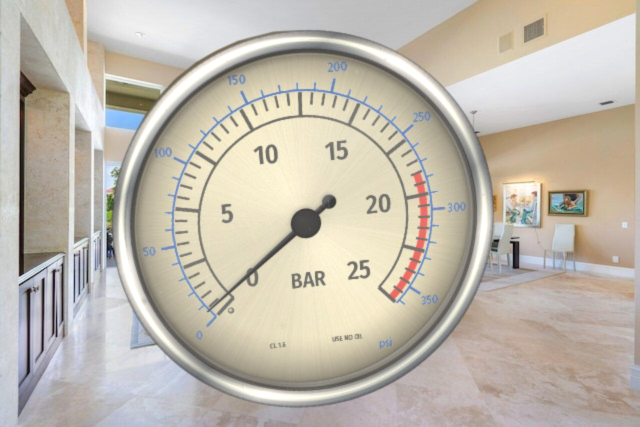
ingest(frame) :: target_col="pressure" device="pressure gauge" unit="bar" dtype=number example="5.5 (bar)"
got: 0.5 (bar)
